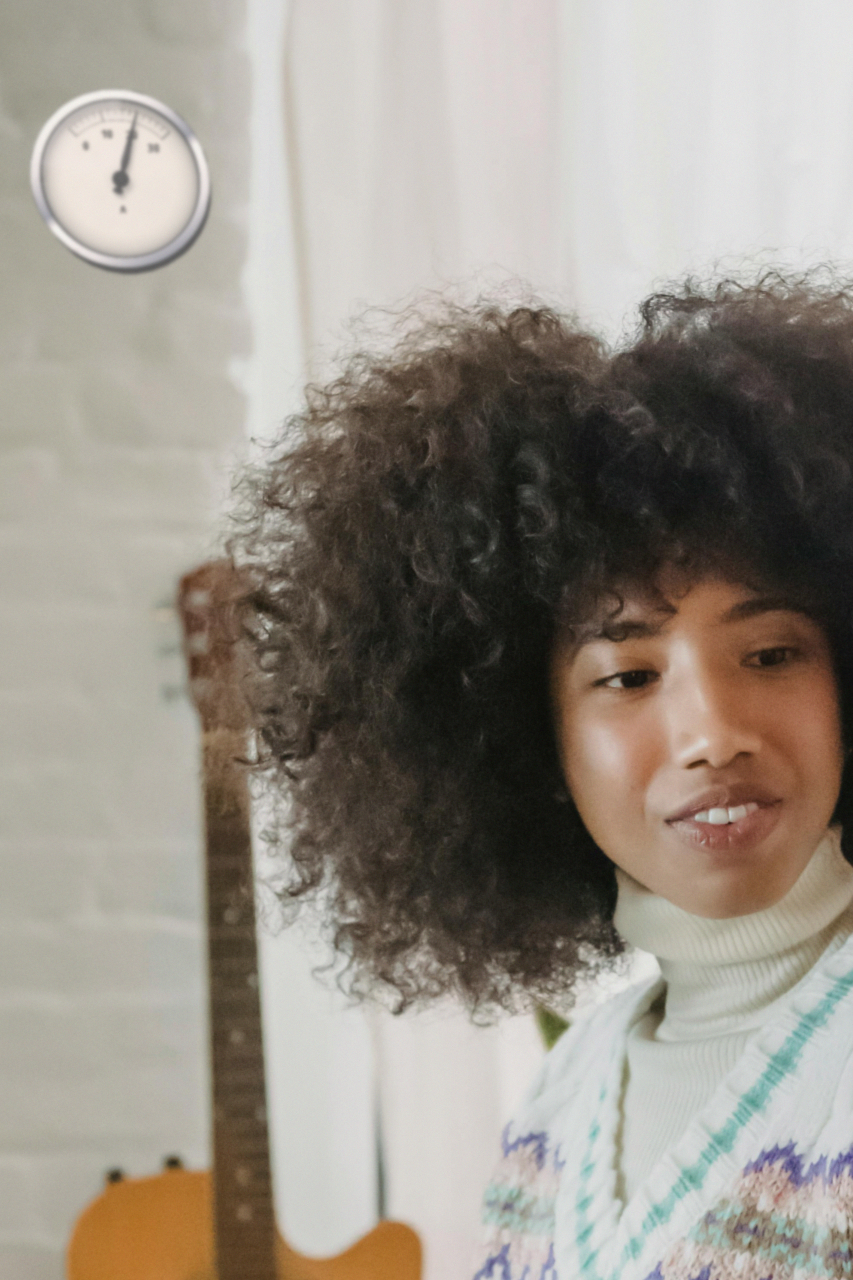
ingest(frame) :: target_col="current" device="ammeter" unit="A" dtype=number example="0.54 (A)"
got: 20 (A)
